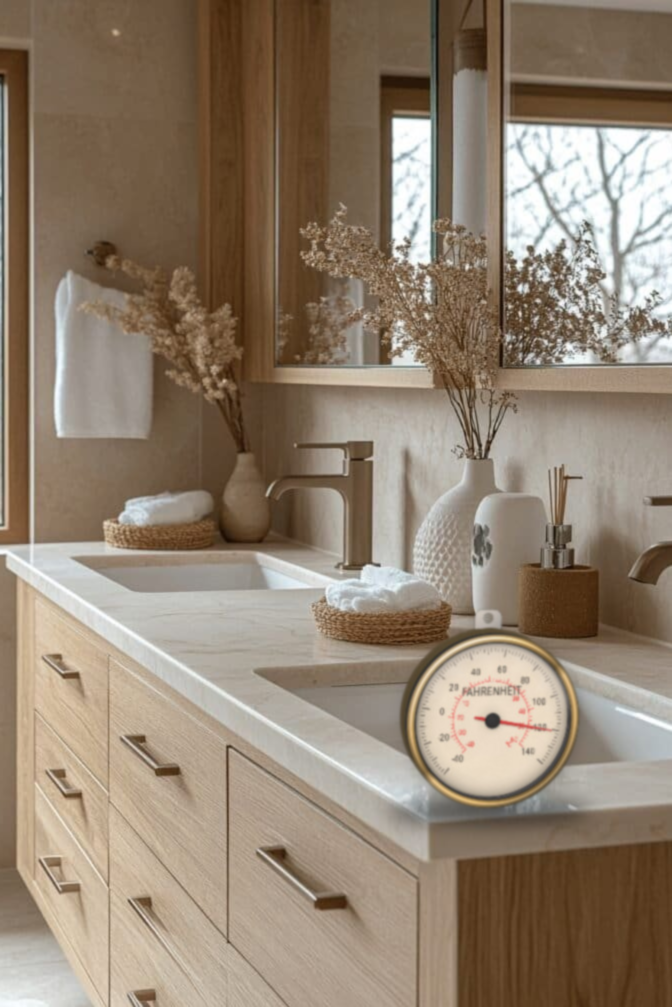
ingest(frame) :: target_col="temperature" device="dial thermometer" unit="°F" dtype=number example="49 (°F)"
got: 120 (°F)
